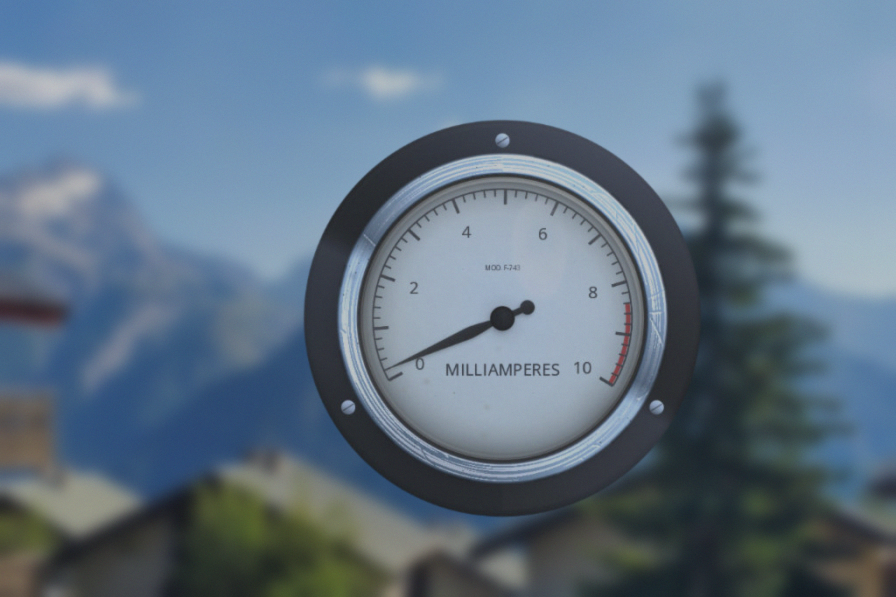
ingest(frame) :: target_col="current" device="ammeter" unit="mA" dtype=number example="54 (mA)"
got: 0.2 (mA)
